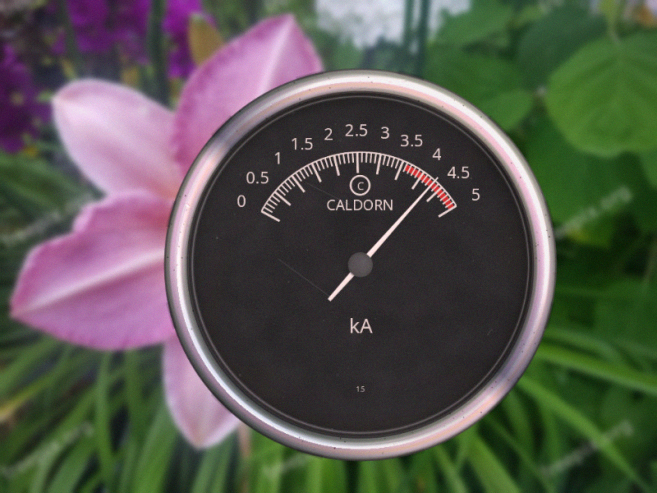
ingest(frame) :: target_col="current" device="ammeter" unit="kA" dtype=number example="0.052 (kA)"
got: 4.3 (kA)
